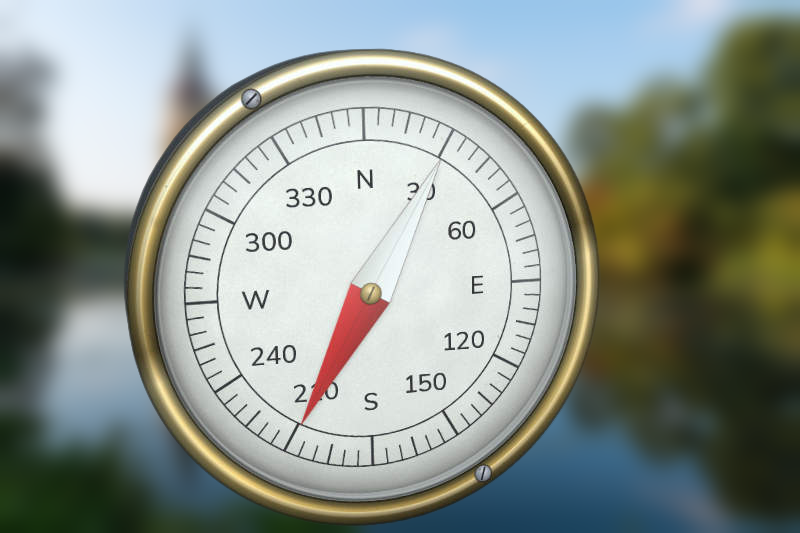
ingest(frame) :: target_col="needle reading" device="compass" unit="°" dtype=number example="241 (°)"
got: 210 (°)
